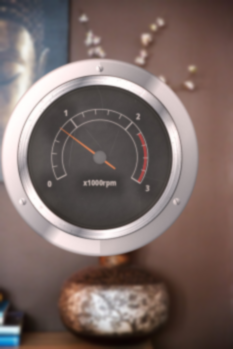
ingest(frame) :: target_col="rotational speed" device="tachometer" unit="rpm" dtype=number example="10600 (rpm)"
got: 800 (rpm)
